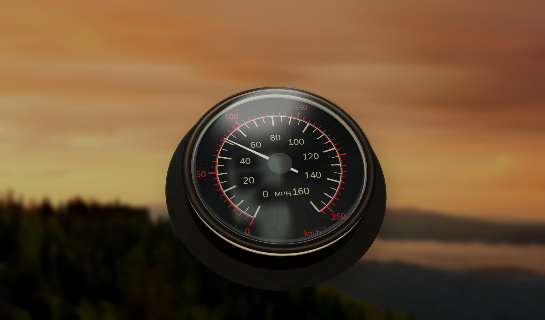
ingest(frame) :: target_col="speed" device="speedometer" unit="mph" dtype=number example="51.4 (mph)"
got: 50 (mph)
